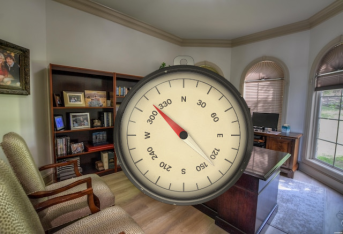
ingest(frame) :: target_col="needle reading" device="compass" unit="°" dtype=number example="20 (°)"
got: 315 (°)
